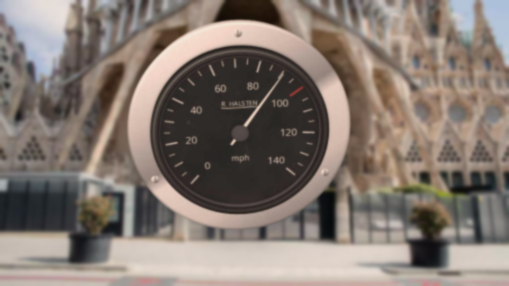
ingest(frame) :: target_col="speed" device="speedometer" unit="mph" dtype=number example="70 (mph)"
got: 90 (mph)
